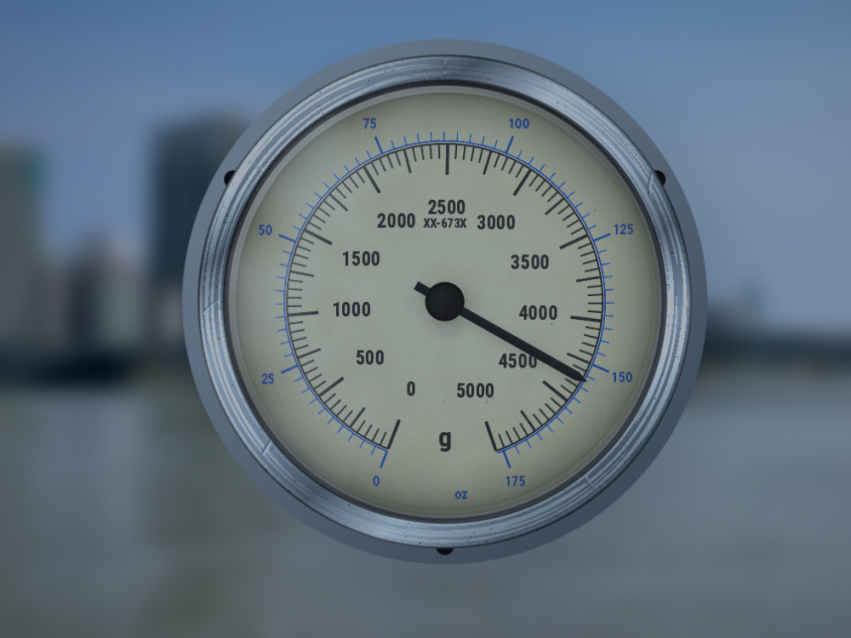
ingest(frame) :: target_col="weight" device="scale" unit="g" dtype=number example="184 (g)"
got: 4350 (g)
